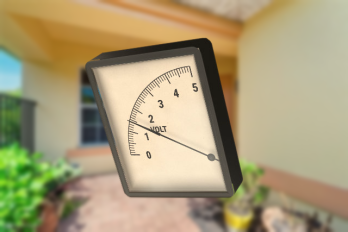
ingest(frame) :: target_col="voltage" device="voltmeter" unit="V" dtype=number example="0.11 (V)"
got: 1.5 (V)
